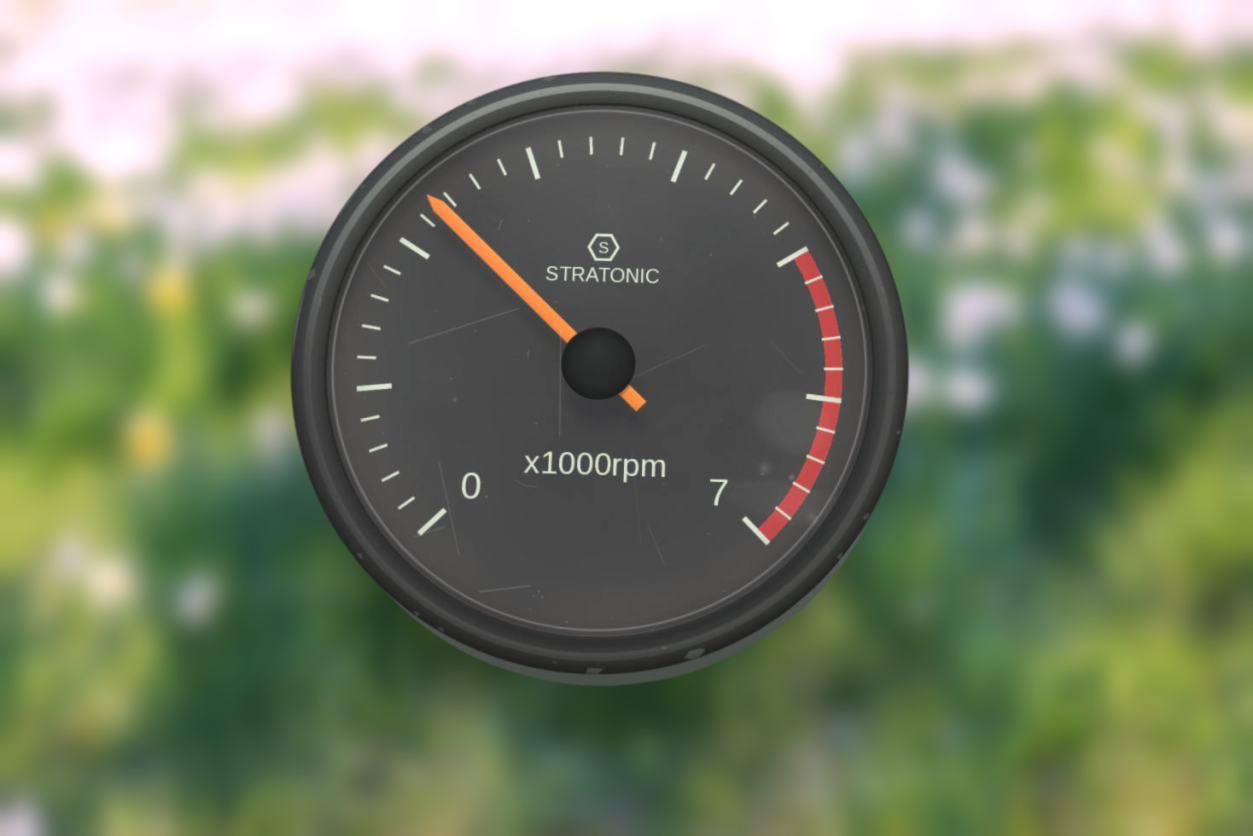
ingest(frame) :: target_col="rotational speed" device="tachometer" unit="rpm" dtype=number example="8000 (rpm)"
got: 2300 (rpm)
